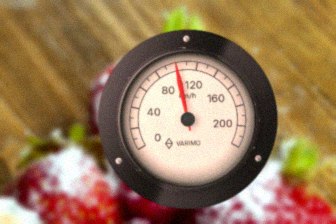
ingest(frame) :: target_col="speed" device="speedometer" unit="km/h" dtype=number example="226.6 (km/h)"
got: 100 (km/h)
